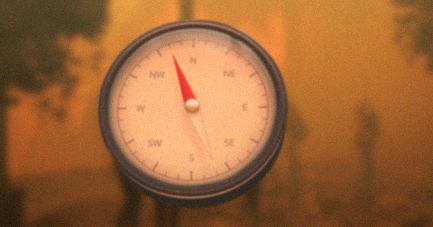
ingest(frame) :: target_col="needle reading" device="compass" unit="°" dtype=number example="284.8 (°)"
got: 340 (°)
